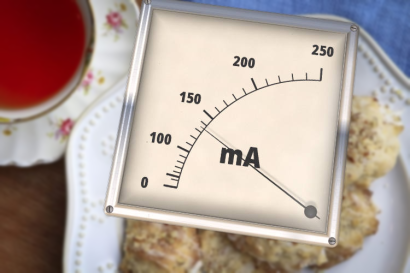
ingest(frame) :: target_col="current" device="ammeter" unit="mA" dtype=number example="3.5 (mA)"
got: 135 (mA)
